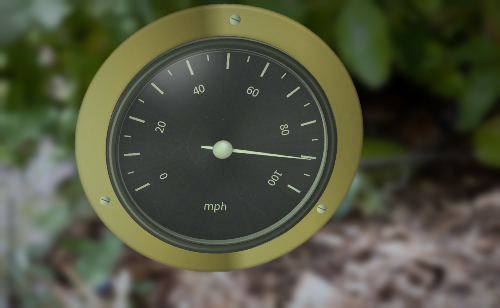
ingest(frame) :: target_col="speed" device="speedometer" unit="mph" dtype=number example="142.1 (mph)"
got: 90 (mph)
